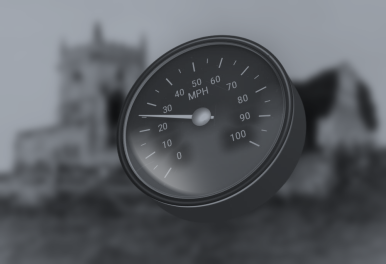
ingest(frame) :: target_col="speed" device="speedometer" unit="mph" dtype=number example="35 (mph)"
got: 25 (mph)
